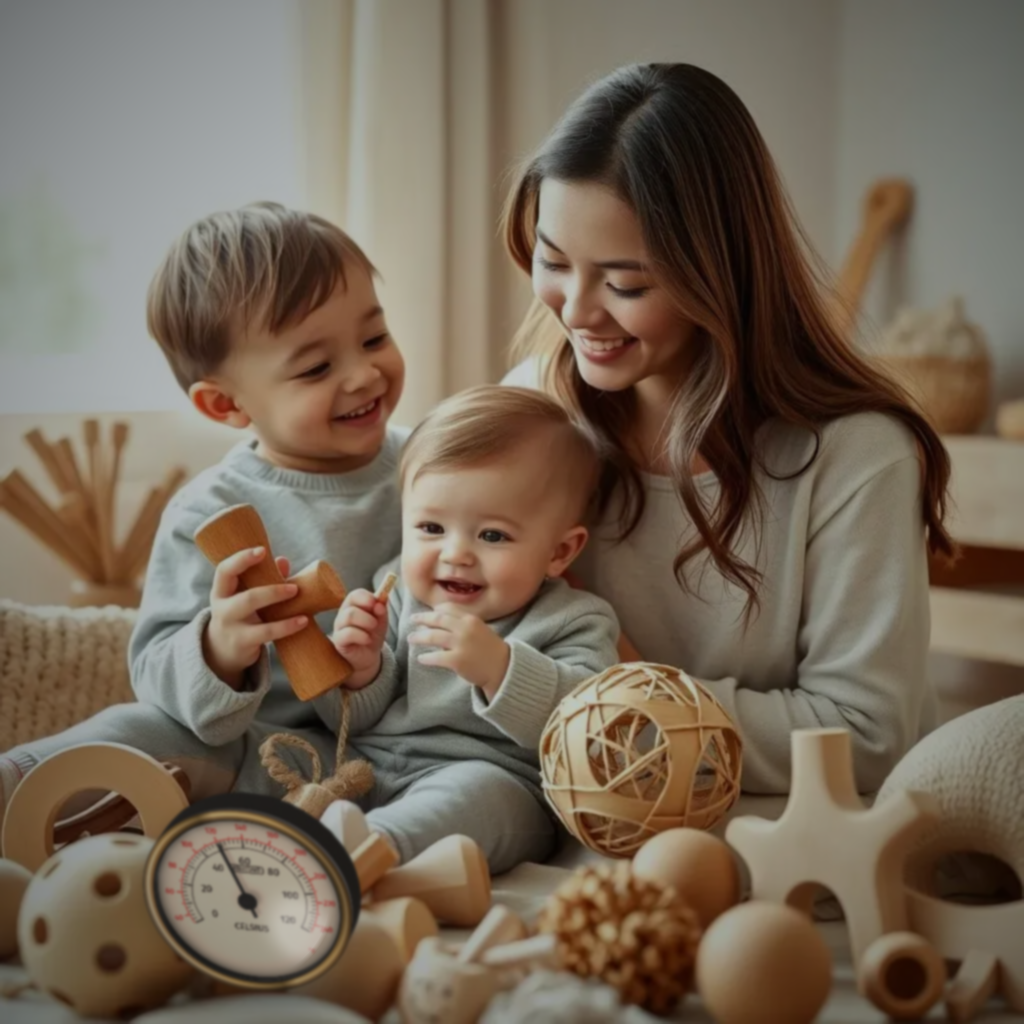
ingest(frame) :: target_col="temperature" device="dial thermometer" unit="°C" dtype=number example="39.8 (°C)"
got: 50 (°C)
